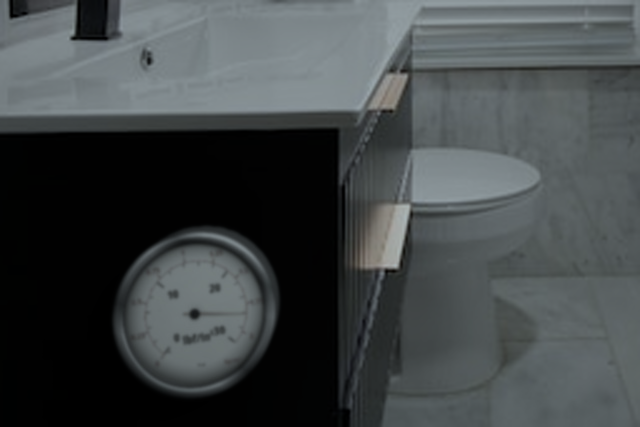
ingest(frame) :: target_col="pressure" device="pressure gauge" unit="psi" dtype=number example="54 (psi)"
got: 26 (psi)
